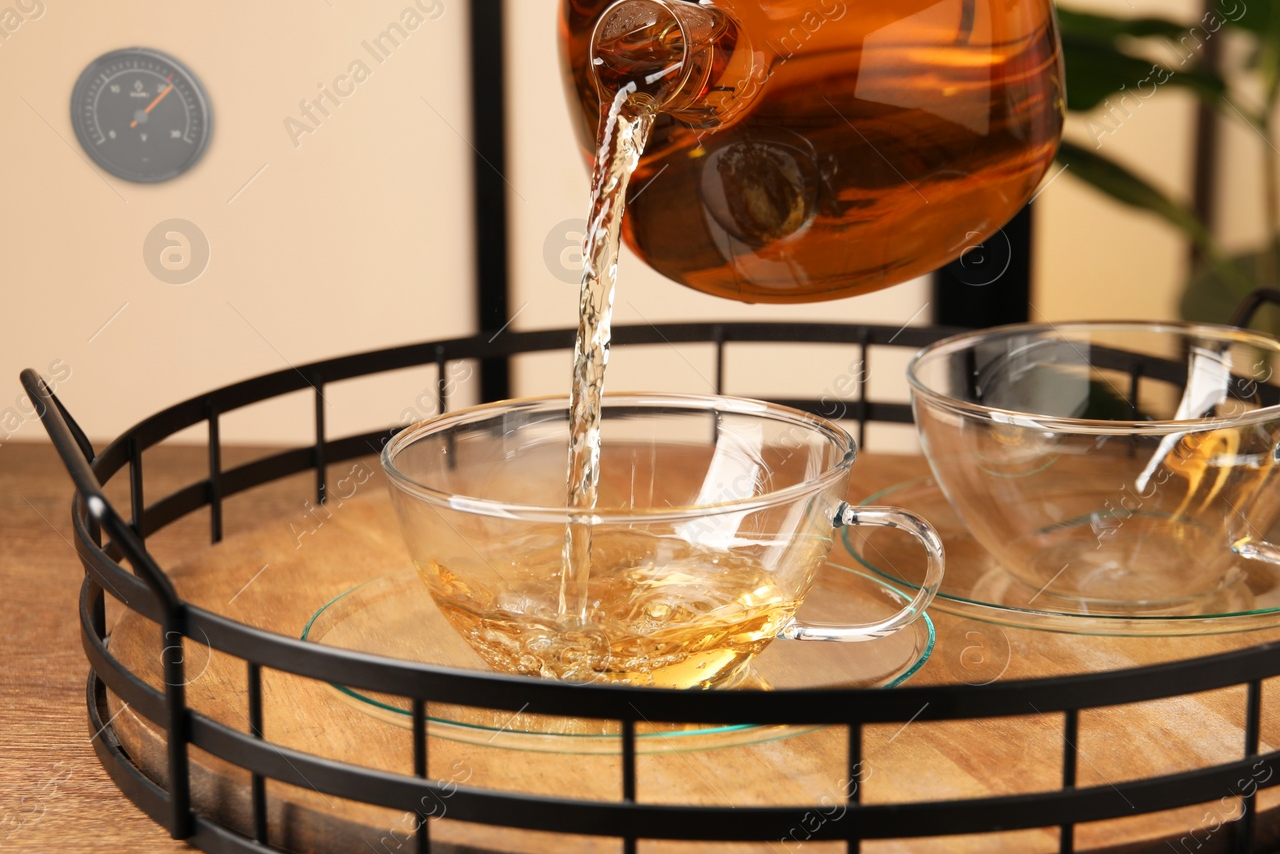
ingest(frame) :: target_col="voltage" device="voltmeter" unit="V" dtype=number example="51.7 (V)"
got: 21 (V)
